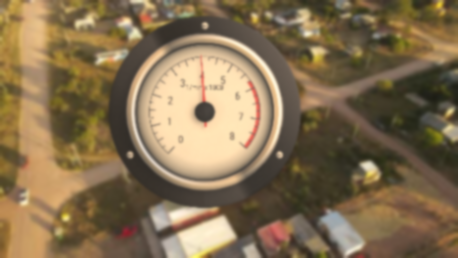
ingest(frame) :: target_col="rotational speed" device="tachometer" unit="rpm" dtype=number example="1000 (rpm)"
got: 4000 (rpm)
